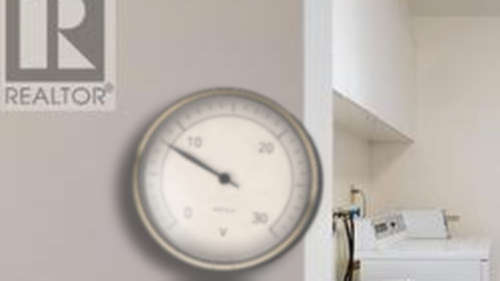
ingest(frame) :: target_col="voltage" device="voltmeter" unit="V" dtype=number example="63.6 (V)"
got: 8 (V)
